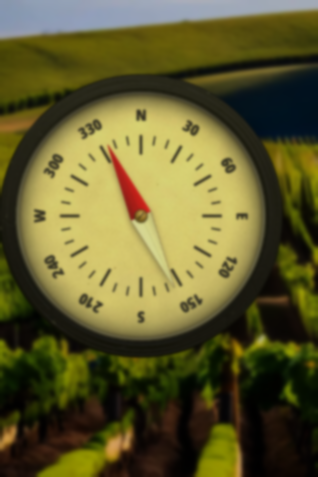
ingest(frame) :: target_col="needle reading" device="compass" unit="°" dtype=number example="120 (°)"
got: 335 (°)
